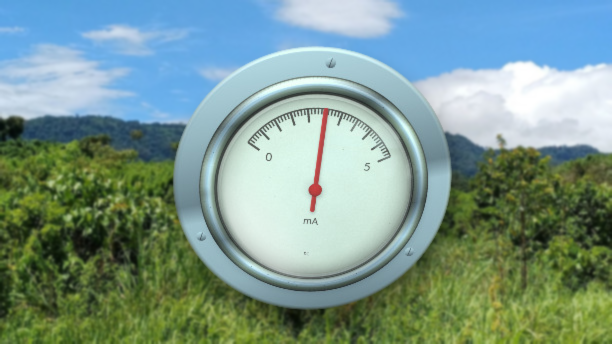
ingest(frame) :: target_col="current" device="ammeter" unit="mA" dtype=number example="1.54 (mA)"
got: 2.5 (mA)
